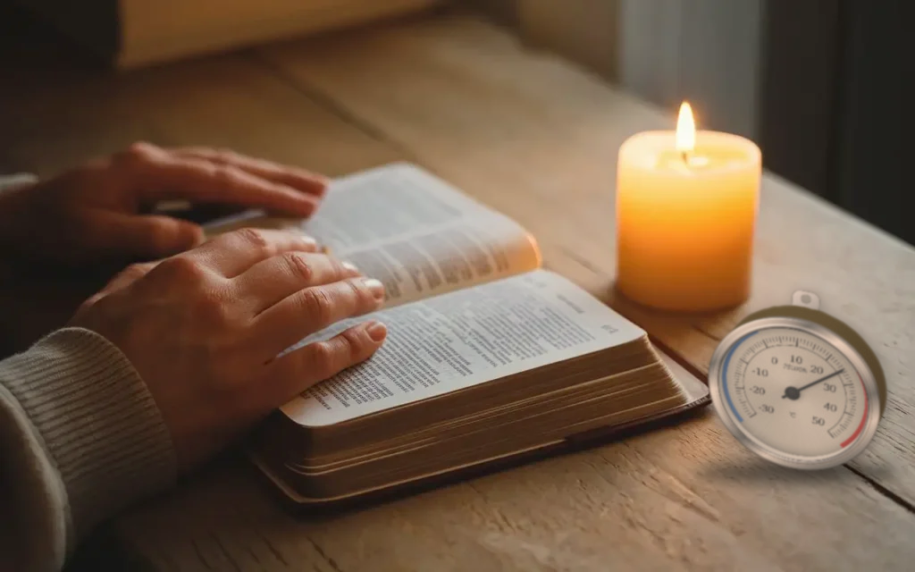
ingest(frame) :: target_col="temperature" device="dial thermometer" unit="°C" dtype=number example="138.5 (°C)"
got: 25 (°C)
